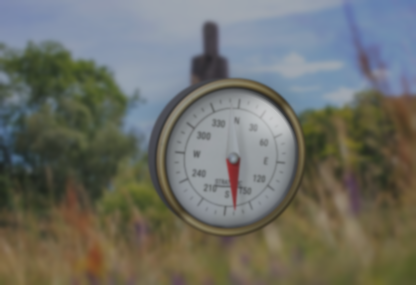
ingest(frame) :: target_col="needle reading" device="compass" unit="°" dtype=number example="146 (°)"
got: 170 (°)
